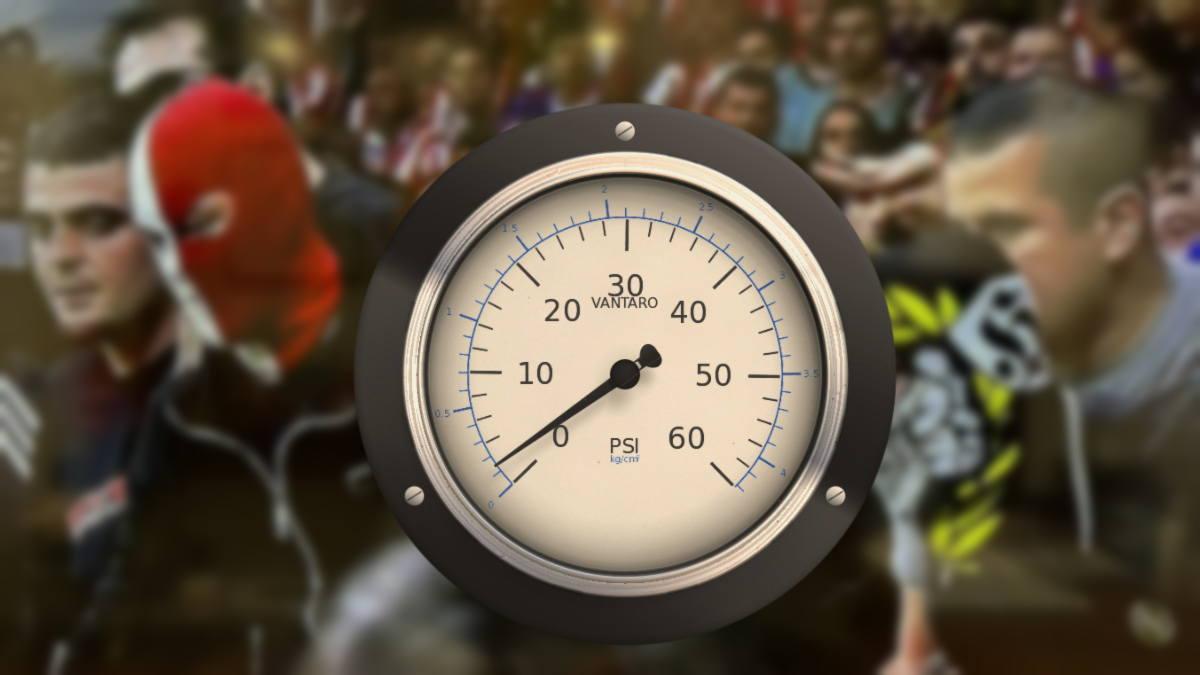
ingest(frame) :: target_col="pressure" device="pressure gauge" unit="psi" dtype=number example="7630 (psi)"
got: 2 (psi)
